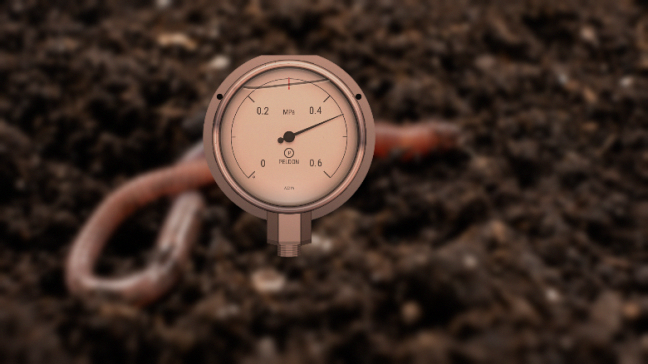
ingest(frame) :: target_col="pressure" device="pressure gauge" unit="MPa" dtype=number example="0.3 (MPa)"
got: 0.45 (MPa)
